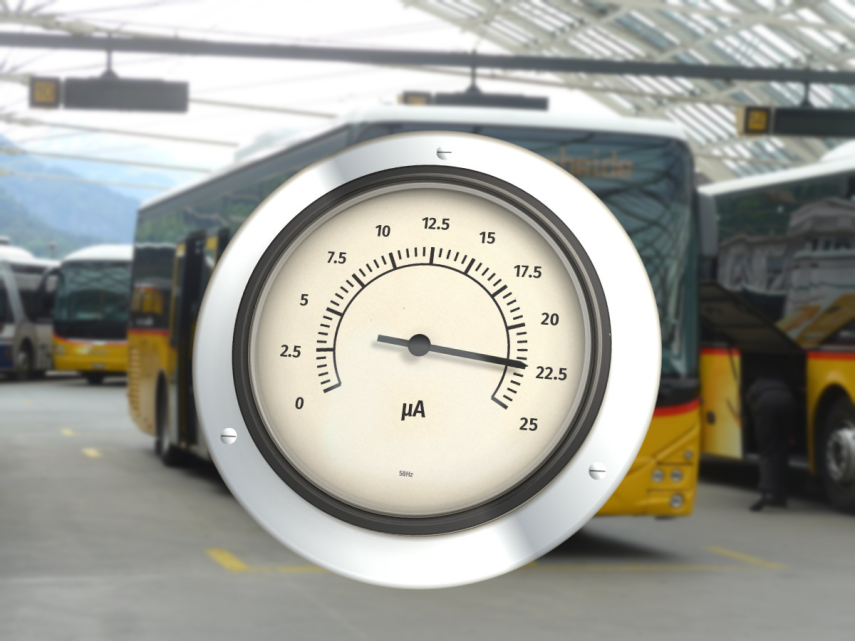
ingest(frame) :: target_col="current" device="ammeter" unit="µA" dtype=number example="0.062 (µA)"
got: 22.5 (µA)
